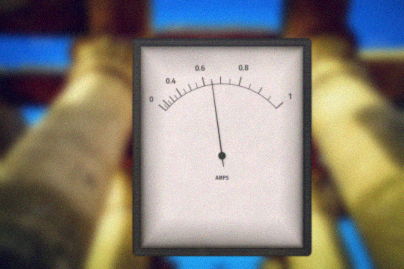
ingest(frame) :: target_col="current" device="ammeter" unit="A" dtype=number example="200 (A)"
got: 0.65 (A)
